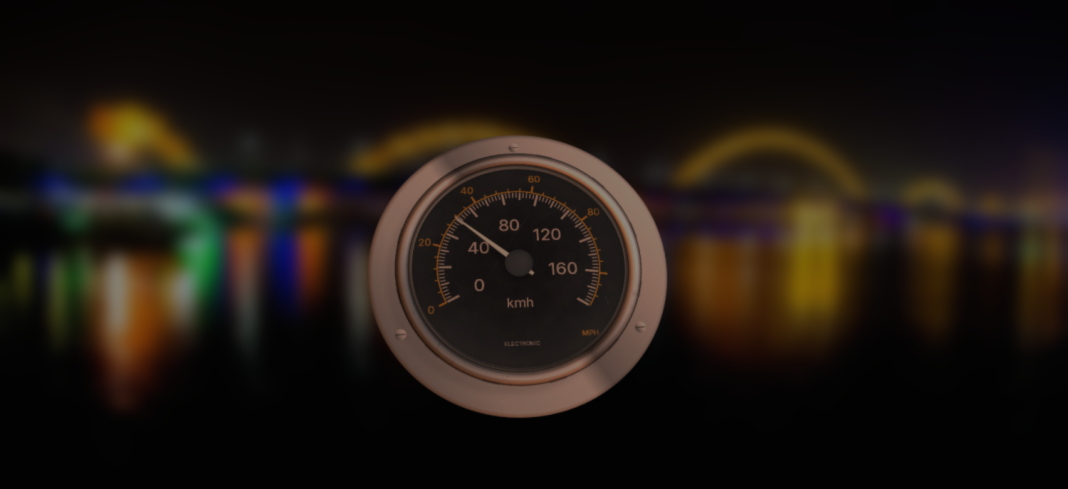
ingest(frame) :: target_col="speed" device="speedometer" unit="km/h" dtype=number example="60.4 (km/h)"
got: 50 (km/h)
